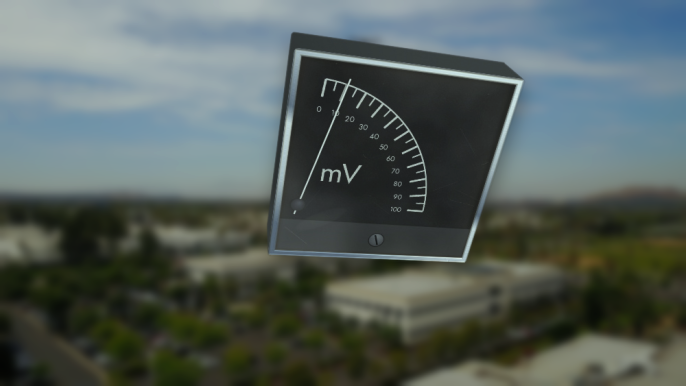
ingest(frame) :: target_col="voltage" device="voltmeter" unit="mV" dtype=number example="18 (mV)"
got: 10 (mV)
